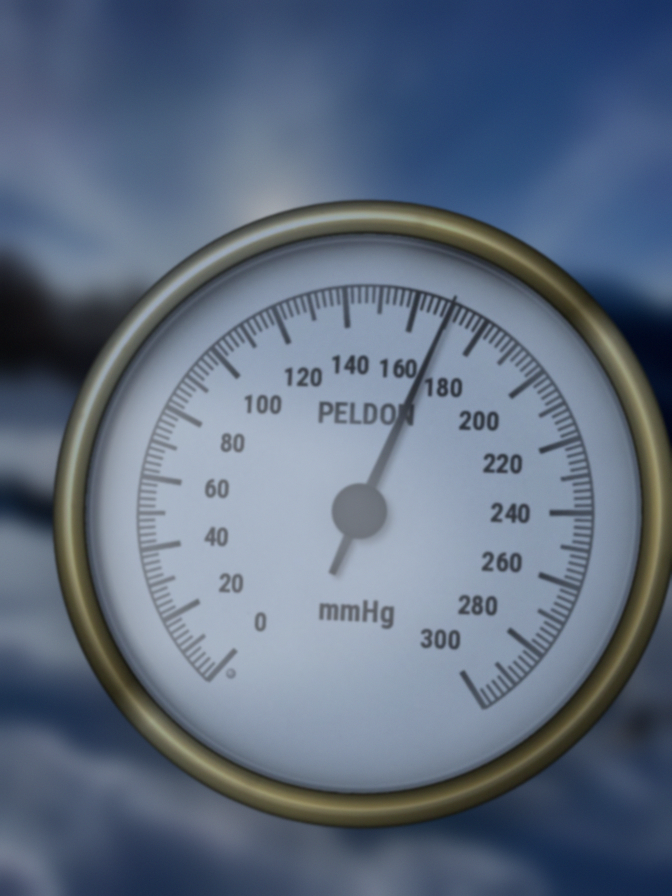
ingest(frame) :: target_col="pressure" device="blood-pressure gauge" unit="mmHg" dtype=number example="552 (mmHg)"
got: 170 (mmHg)
